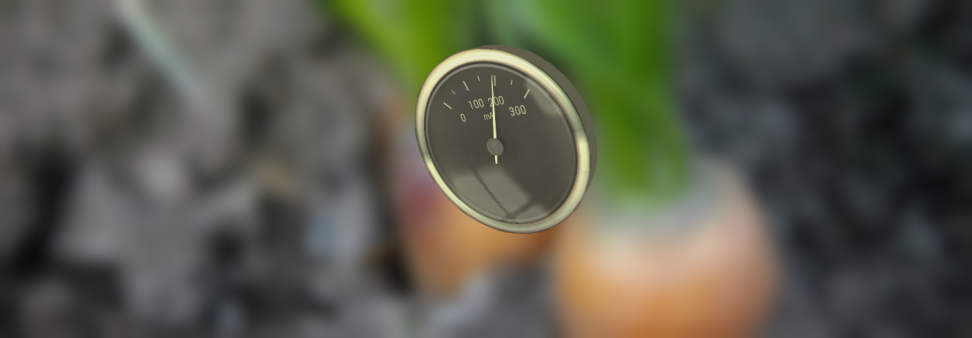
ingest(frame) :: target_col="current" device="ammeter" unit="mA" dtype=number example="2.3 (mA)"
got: 200 (mA)
